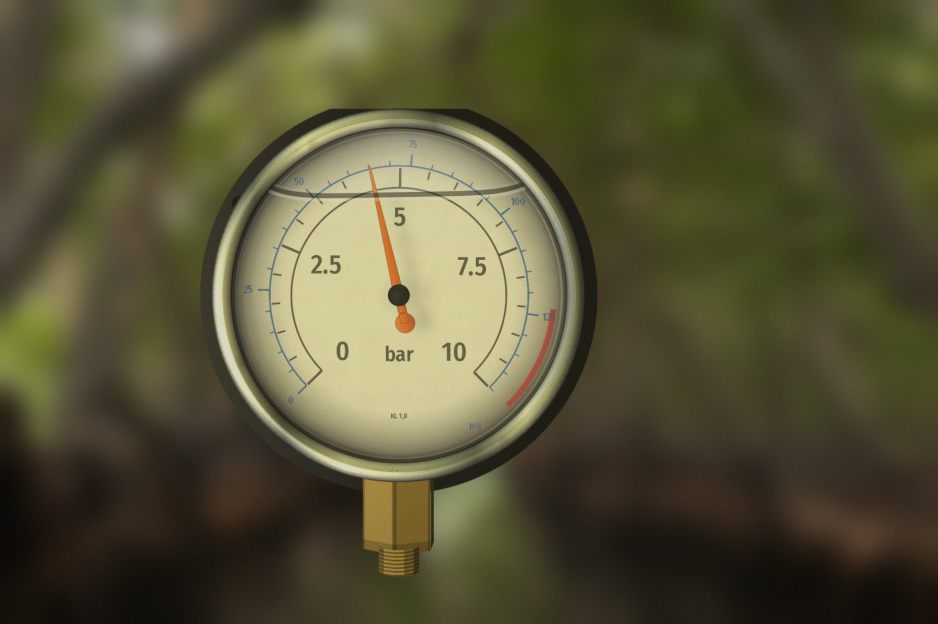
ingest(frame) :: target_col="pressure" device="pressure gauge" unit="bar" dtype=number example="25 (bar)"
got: 4.5 (bar)
